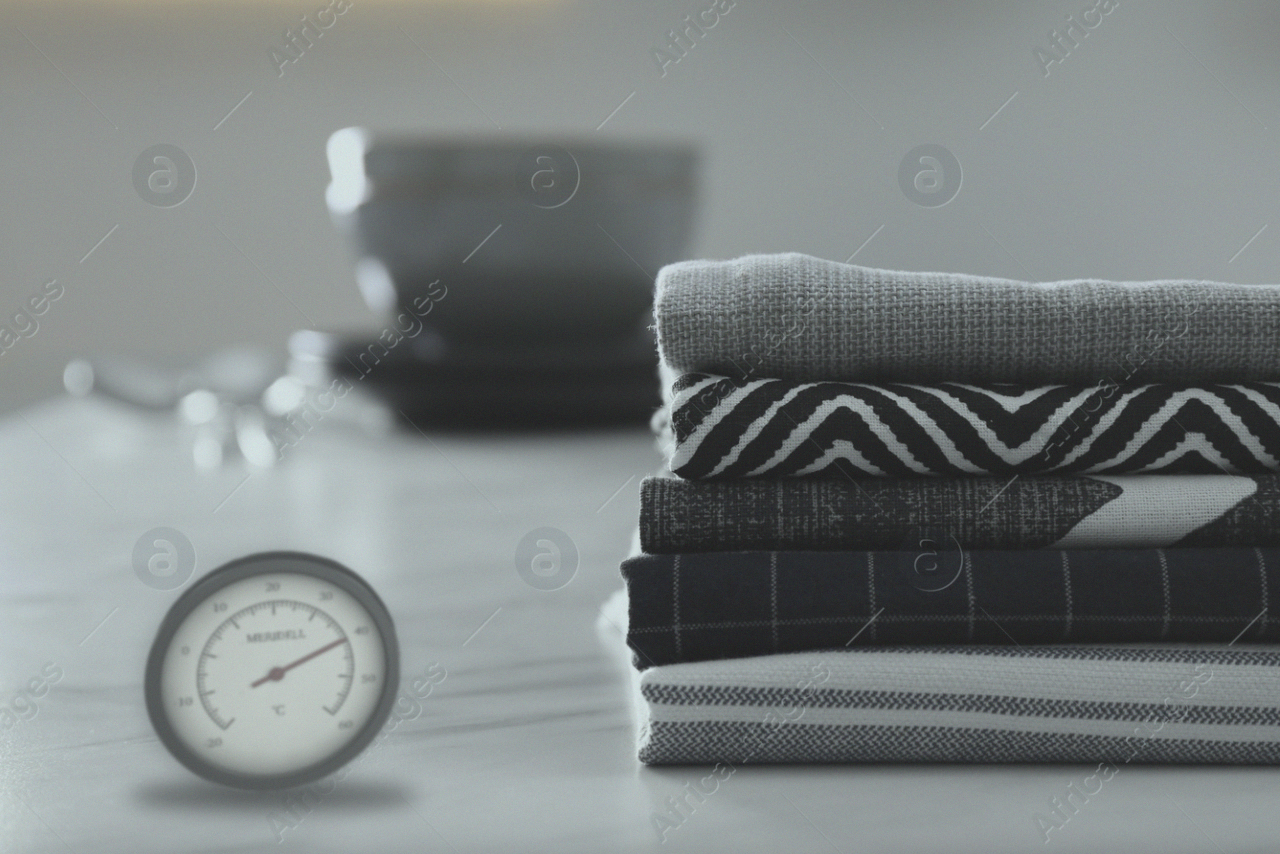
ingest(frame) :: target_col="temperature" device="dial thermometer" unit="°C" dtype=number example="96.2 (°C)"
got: 40 (°C)
